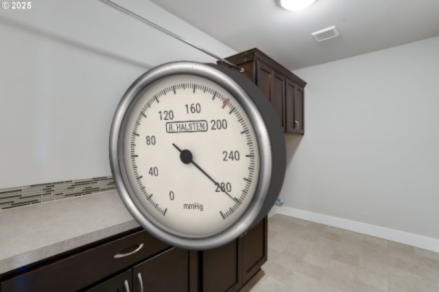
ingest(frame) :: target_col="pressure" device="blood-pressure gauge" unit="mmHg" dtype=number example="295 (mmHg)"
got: 280 (mmHg)
